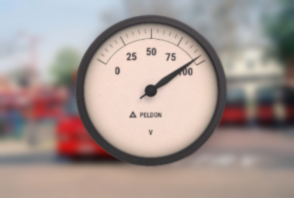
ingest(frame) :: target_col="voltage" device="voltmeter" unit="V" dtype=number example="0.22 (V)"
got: 95 (V)
